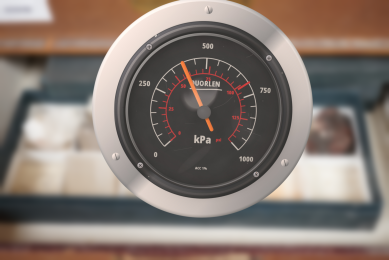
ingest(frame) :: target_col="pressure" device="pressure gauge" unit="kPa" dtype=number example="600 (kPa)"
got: 400 (kPa)
